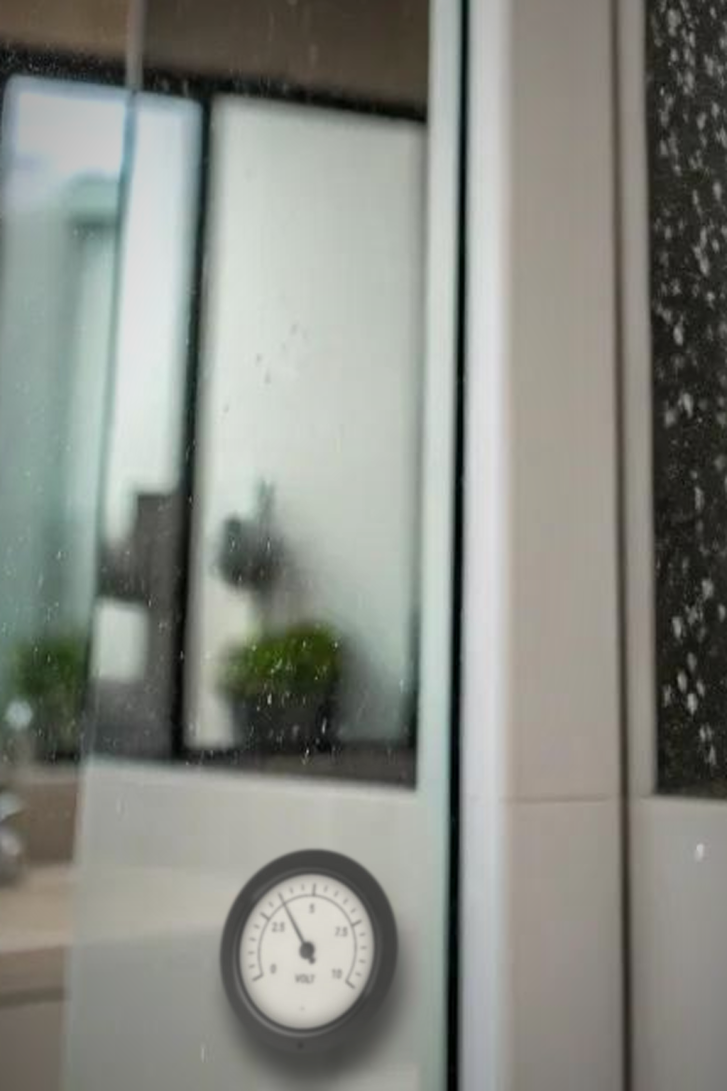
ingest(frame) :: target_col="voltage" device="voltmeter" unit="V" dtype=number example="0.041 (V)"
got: 3.5 (V)
